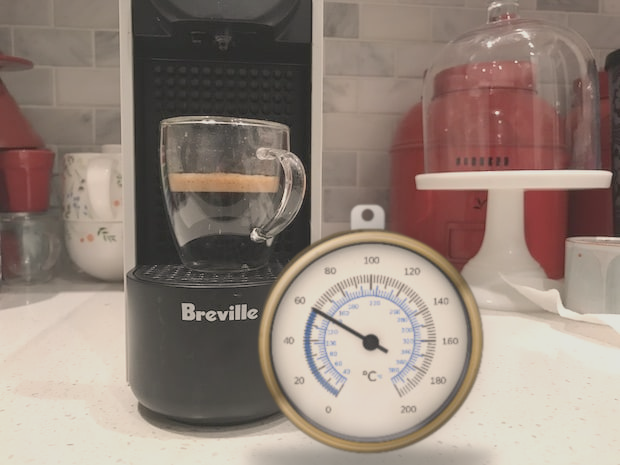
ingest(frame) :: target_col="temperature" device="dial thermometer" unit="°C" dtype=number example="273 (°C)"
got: 60 (°C)
